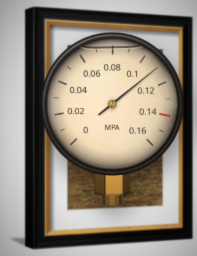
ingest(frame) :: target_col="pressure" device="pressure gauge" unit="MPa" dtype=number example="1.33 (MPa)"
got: 0.11 (MPa)
